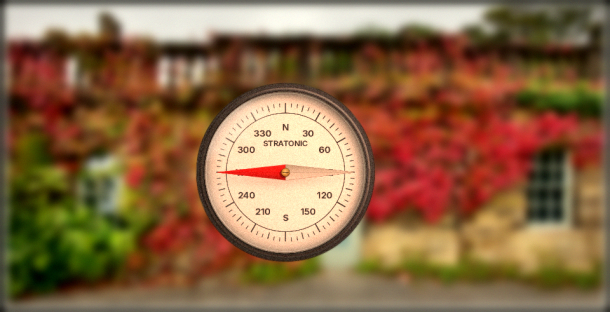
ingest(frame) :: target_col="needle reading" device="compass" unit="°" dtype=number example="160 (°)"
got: 270 (°)
